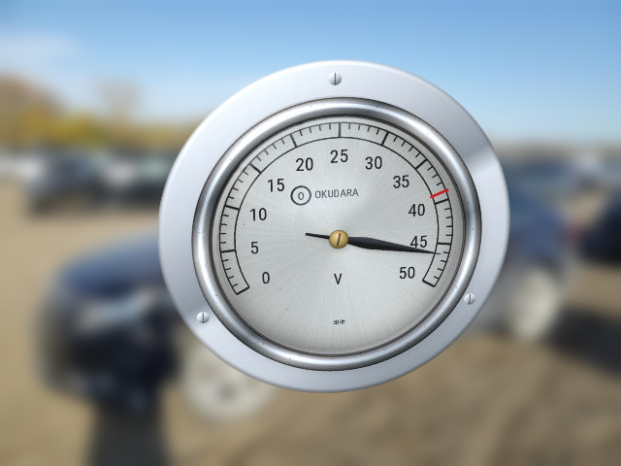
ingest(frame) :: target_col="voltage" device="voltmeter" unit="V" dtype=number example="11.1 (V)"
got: 46 (V)
